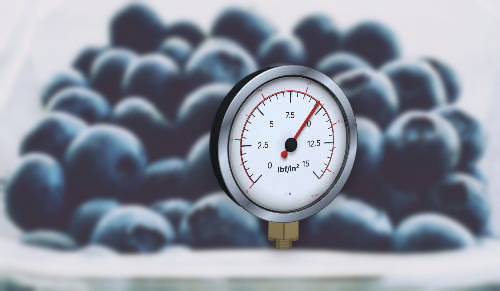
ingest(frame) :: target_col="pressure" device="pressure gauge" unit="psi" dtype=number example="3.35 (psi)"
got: 9.5 (psi)
